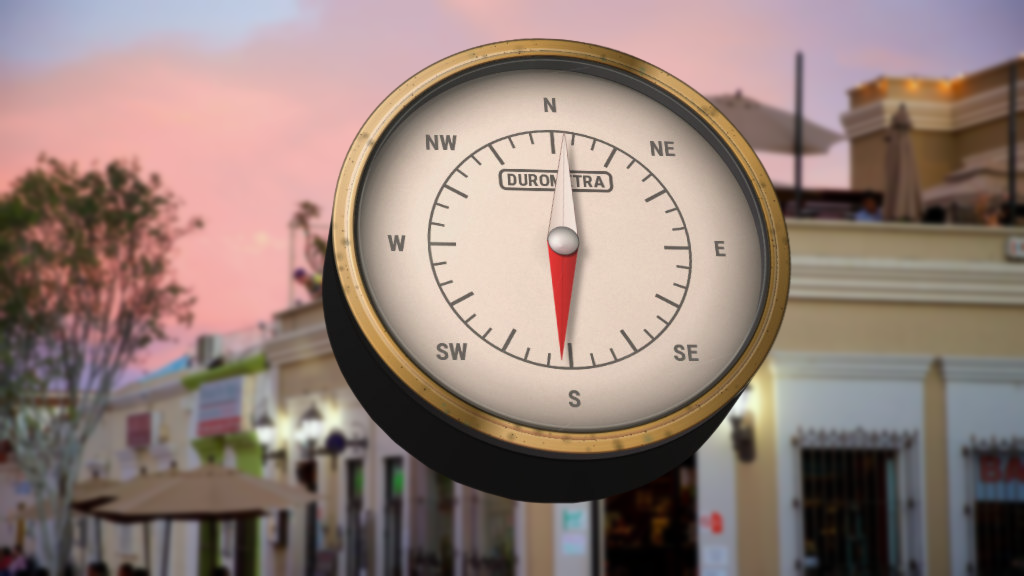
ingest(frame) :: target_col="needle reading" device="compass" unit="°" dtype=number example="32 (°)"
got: 185 (°)
